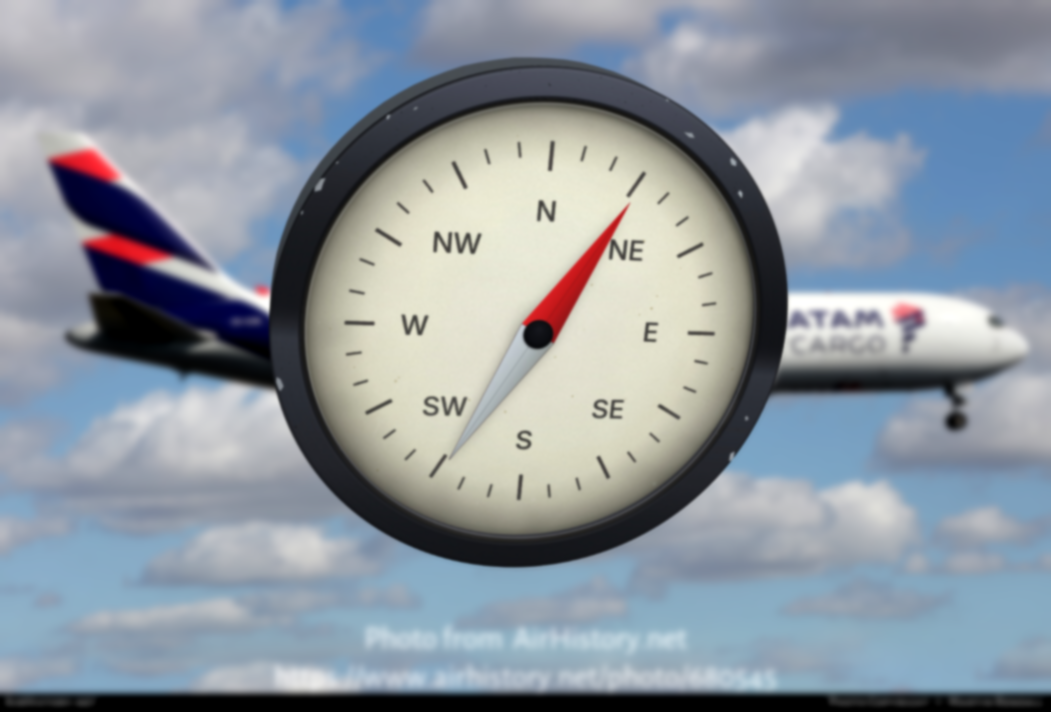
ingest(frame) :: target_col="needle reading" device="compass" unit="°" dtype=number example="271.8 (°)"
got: 30 (°)
